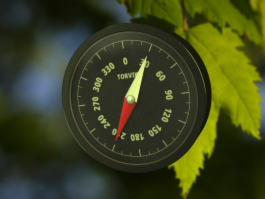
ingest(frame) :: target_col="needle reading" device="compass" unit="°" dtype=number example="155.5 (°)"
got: 210 (°)
